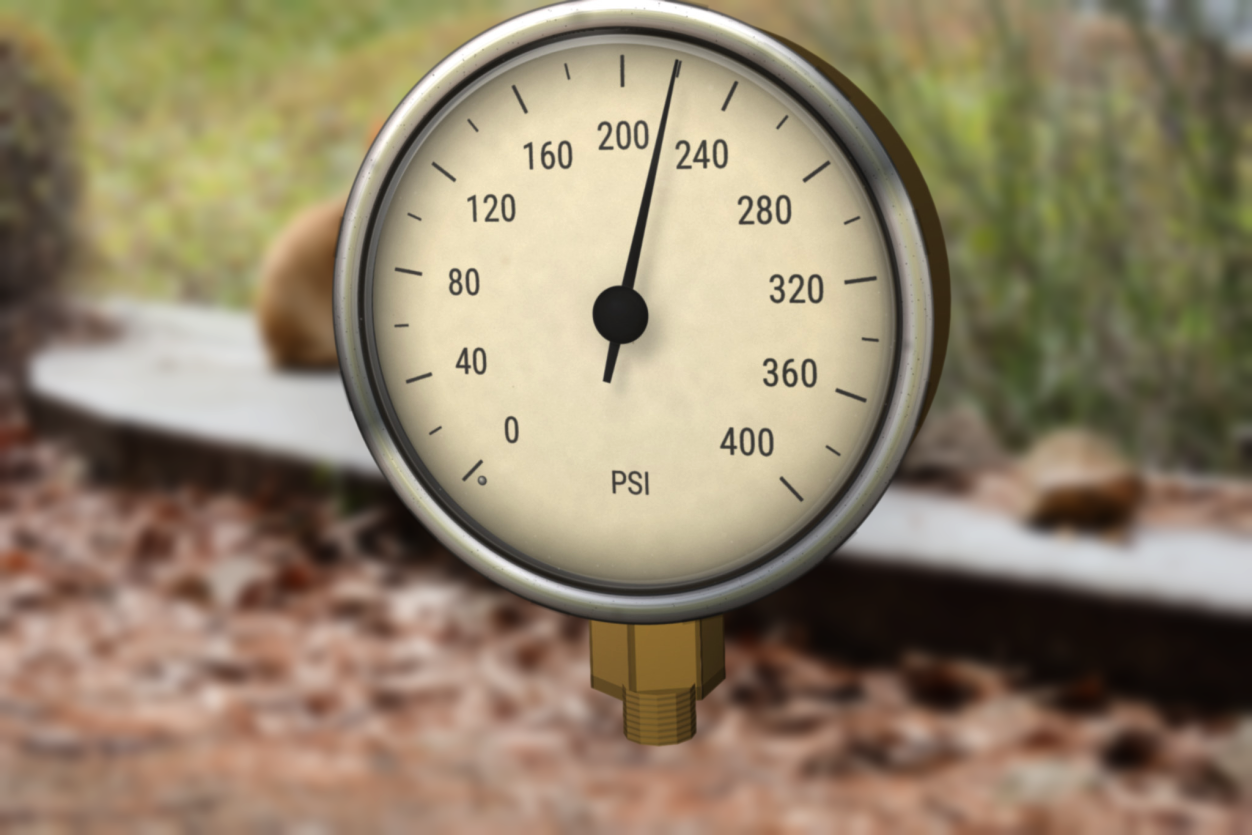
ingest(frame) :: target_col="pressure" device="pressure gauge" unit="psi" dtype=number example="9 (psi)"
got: 220 (psi)
